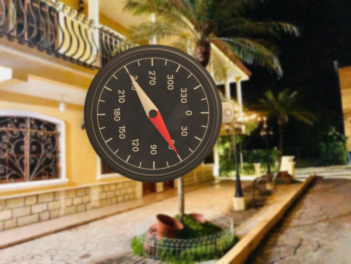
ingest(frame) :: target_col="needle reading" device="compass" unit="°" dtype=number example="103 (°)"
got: 60 (°)
